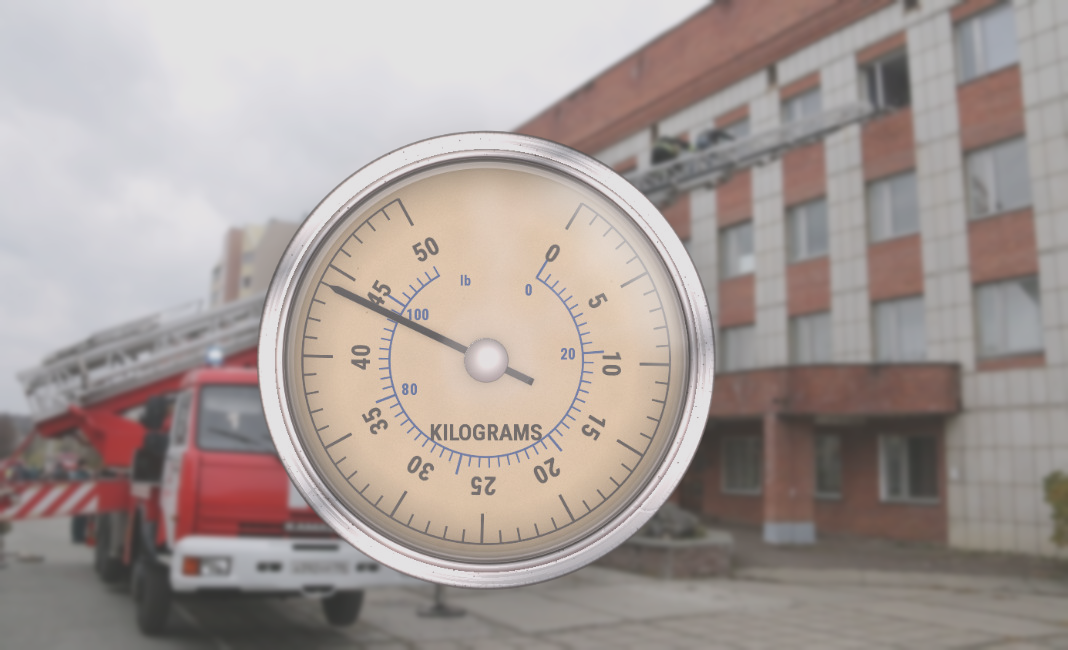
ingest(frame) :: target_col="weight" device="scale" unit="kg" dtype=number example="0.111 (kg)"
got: 44 (kg)
